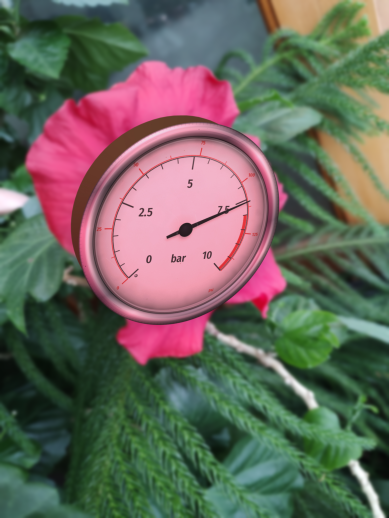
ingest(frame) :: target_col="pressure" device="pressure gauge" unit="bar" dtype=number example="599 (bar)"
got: 7.5 (bar)
